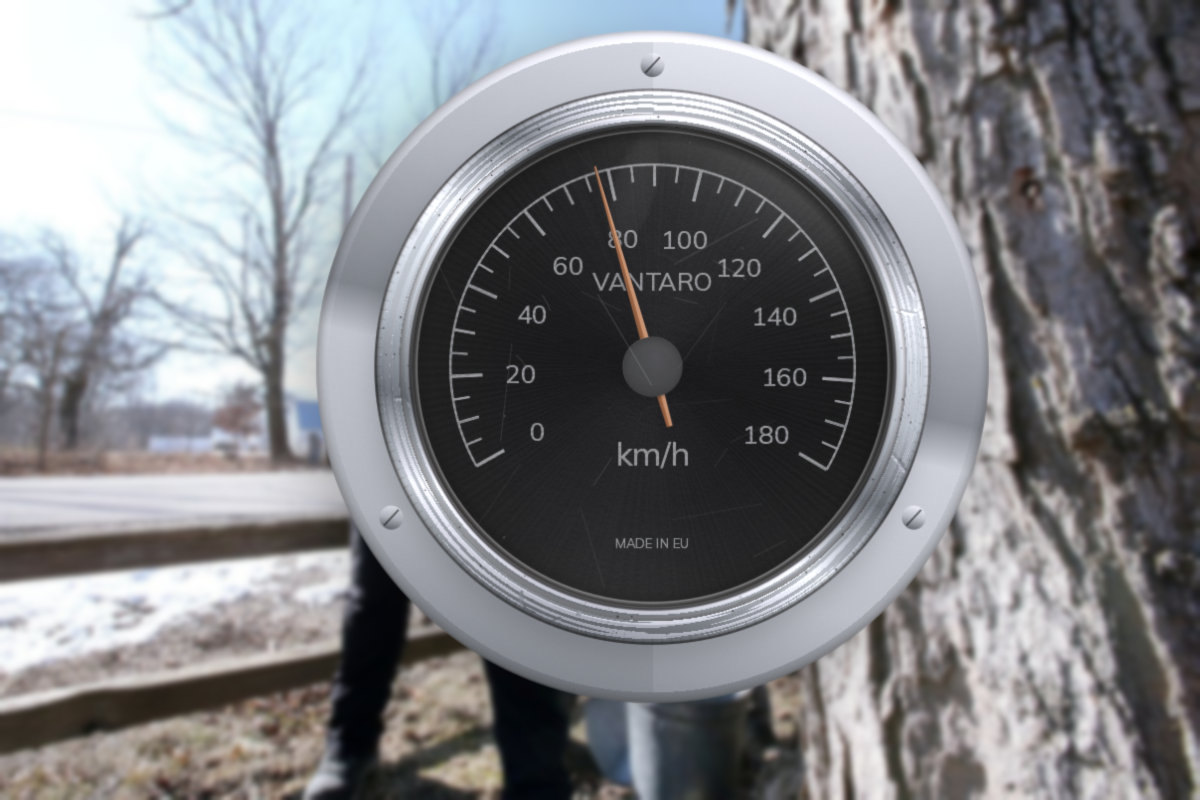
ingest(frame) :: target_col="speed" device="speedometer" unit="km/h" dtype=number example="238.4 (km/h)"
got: 77.5 (km/h)
